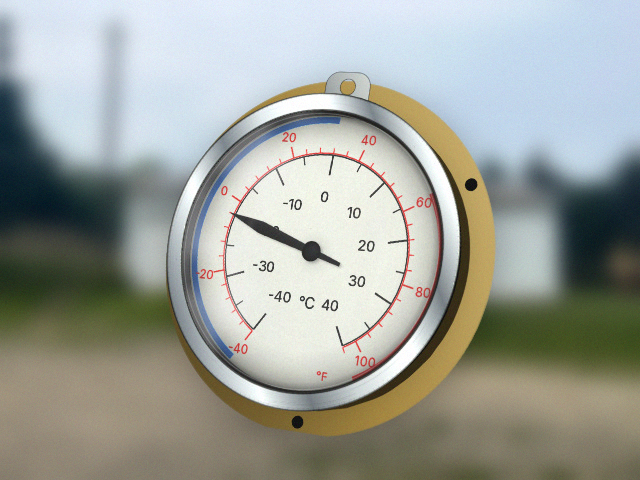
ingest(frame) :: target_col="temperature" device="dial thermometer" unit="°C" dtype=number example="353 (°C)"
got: -20 (°C)
